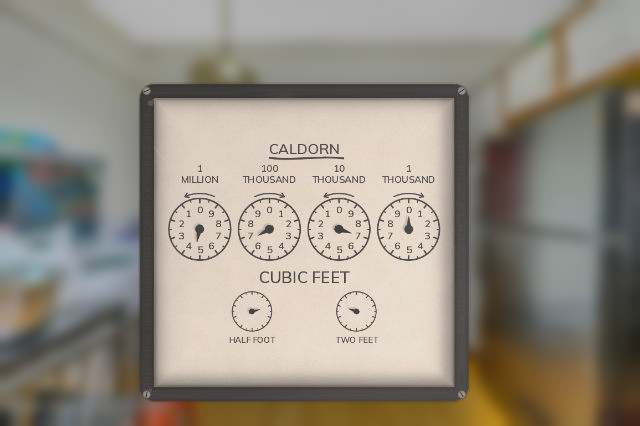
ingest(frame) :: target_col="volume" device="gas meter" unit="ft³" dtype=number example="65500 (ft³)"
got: 467000 (ft³)
